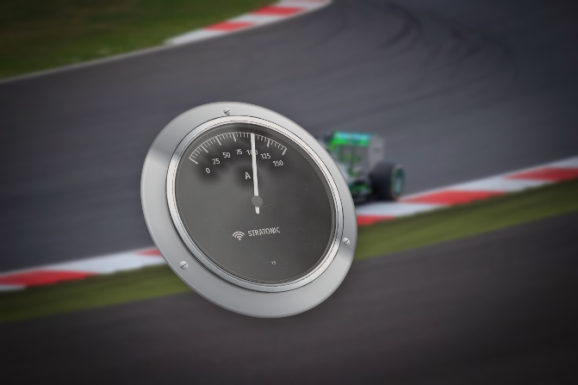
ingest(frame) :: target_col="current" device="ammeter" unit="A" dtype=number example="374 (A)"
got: 100 (A)
